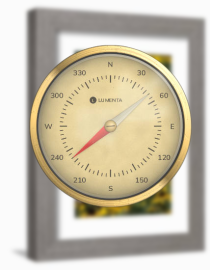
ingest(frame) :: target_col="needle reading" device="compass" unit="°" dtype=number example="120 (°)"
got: 230 (°)
